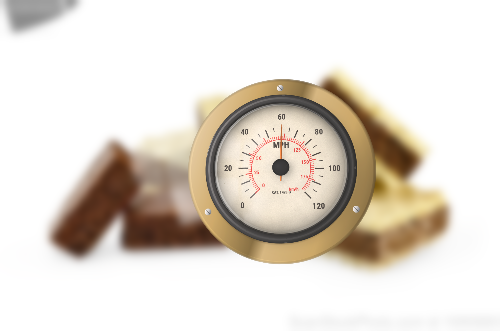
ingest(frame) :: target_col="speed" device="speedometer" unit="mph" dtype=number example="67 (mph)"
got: 60 (mph)
